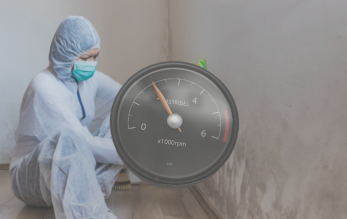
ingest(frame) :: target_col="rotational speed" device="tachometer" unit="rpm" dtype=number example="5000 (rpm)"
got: 2000 (rpm)
